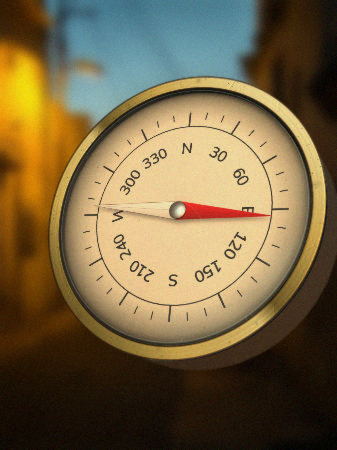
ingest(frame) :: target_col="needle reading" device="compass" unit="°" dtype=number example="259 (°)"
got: 95 (°)
